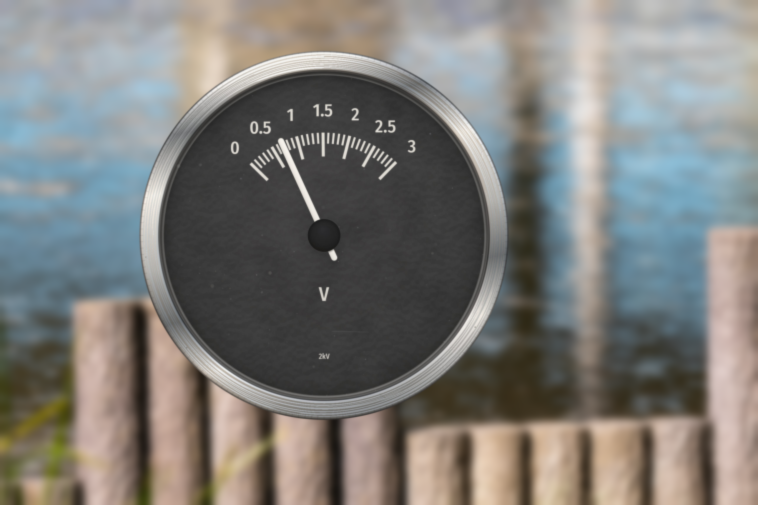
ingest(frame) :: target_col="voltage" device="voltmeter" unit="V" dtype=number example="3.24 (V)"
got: 0.7 (V)
